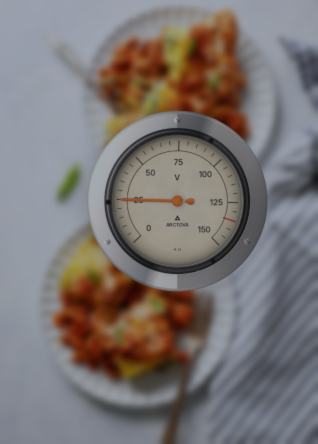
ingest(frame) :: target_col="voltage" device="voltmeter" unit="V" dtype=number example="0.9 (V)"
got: 25 (V)
